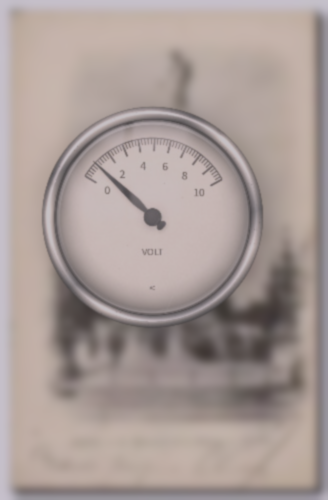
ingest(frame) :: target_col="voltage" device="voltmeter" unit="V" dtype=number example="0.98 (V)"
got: 1 (V)
